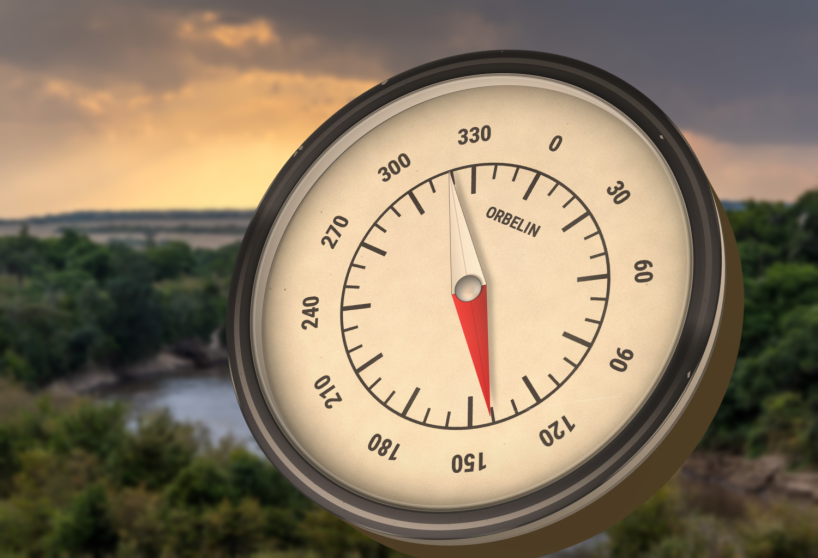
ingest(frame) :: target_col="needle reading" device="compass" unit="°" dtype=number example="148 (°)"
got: 140 (°)
